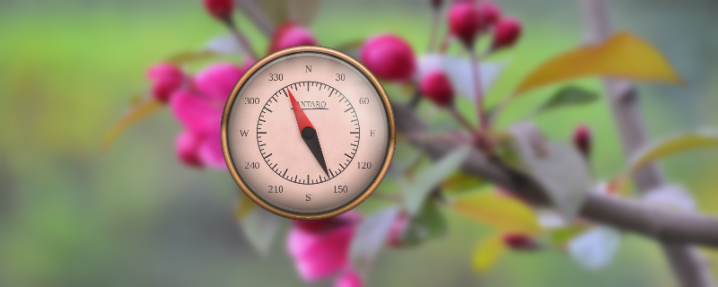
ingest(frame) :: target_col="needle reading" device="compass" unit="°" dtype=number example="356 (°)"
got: 335 (°)
